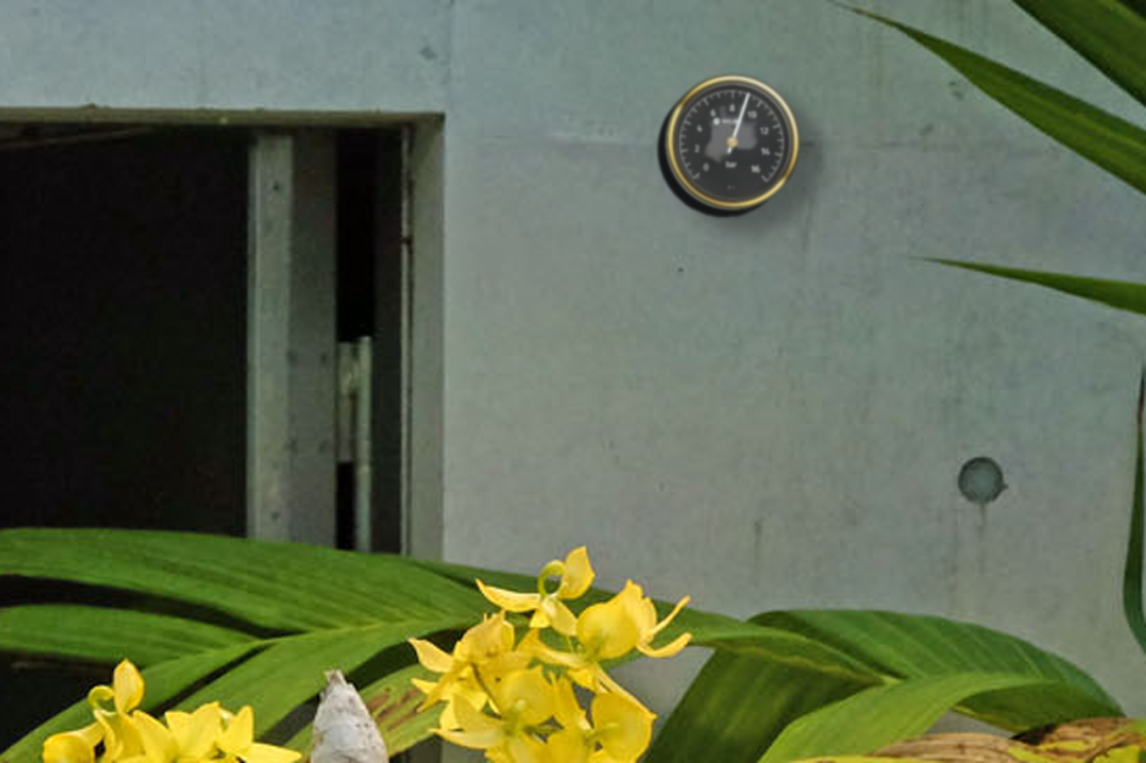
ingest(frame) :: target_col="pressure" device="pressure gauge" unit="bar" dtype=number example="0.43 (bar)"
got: 9 (bar)
